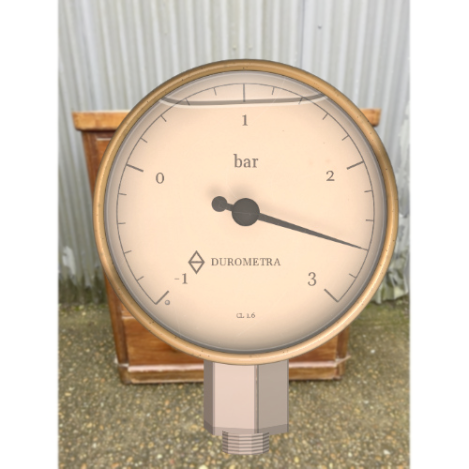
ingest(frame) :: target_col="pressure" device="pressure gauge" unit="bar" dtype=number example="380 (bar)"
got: 2.6 (bar)
